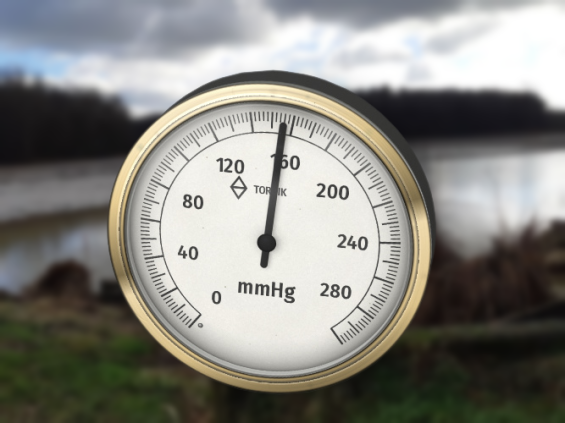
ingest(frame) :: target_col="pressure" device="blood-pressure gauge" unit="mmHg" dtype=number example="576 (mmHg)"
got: 156 (mmHg)
